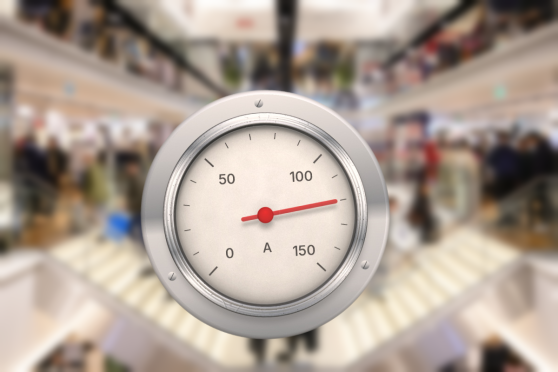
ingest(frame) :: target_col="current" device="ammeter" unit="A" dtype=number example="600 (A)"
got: 120 (A)
